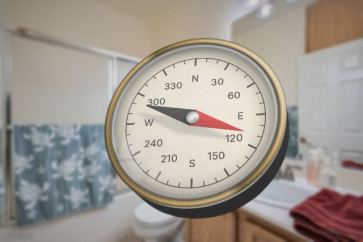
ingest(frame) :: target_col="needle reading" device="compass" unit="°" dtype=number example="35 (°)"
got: 110 (°)
